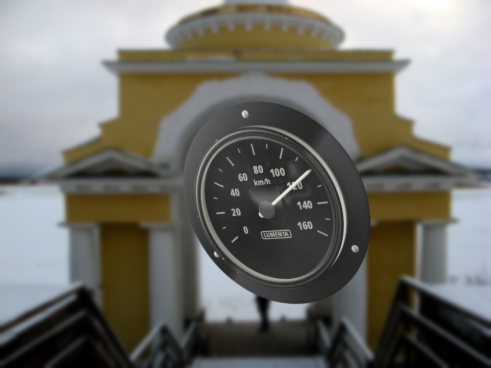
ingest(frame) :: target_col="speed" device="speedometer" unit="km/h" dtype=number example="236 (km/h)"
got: 120 (km/h)
